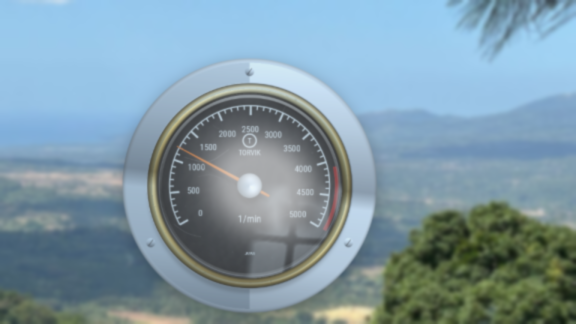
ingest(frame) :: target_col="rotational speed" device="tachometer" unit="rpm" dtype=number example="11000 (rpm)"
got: 1200 (rpm)
